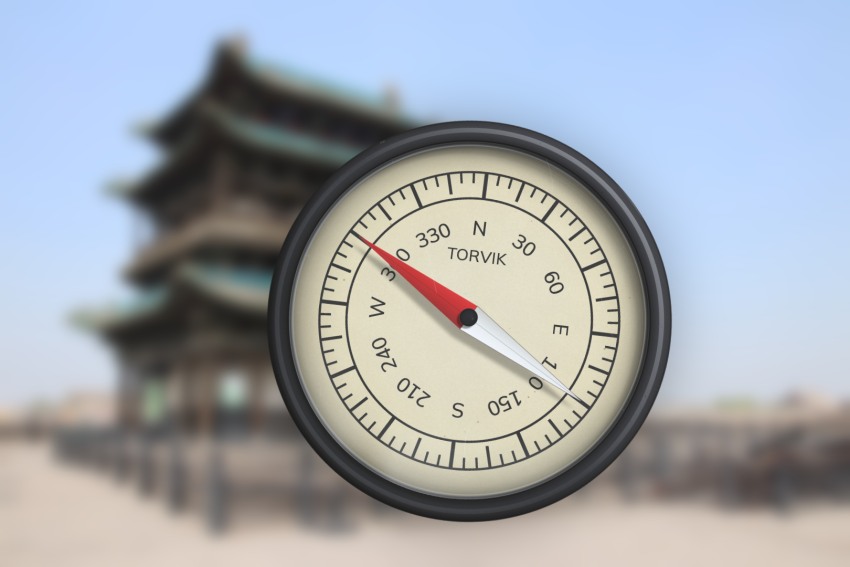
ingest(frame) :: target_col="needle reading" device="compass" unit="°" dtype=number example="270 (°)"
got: 300 (°)
